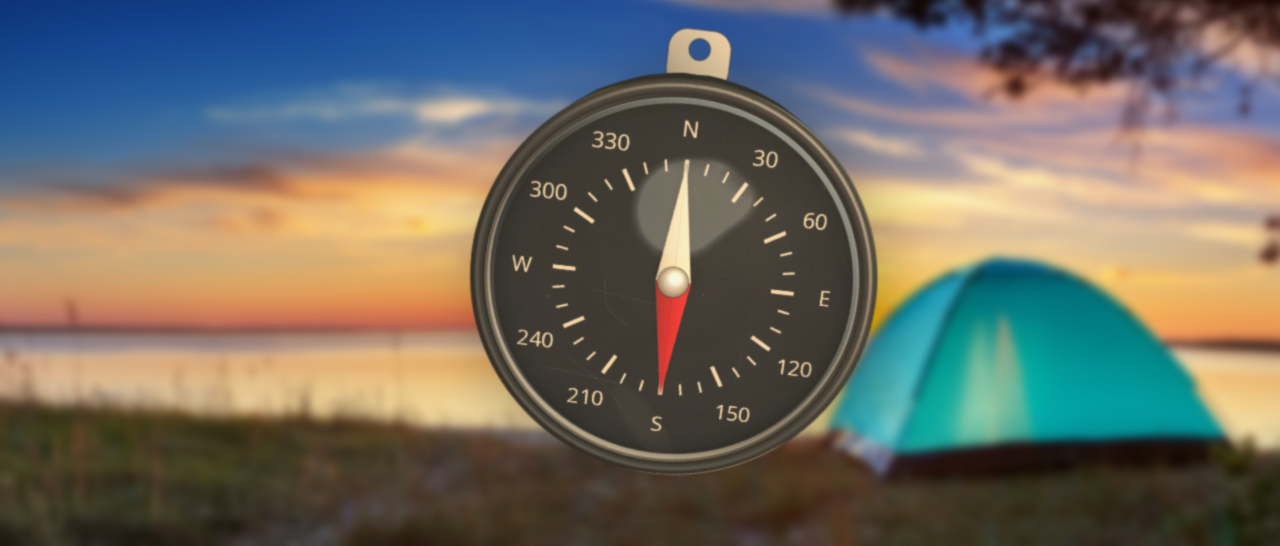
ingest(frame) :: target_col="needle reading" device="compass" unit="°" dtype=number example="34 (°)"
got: 180 (°)
